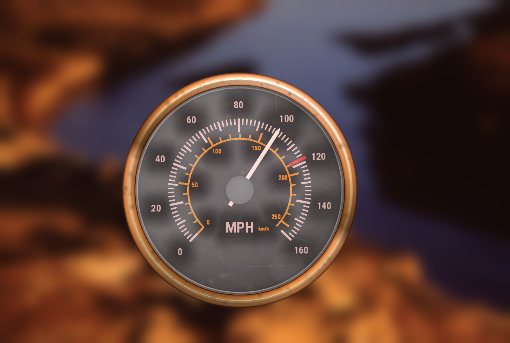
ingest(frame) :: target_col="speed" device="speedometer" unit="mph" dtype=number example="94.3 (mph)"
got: 100 (mph)
